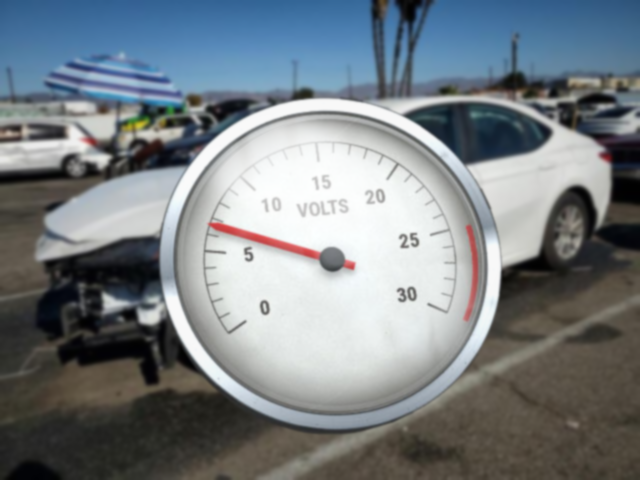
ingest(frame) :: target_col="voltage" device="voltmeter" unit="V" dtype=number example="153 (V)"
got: 6.5 (V)
